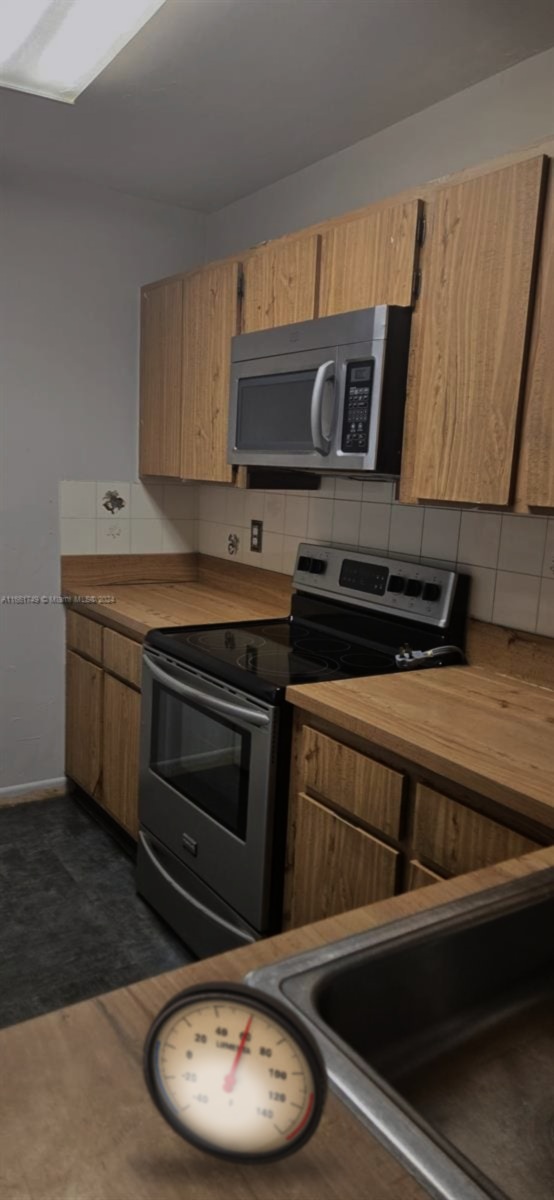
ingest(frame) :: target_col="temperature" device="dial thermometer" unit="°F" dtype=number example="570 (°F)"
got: 60 (°F)
